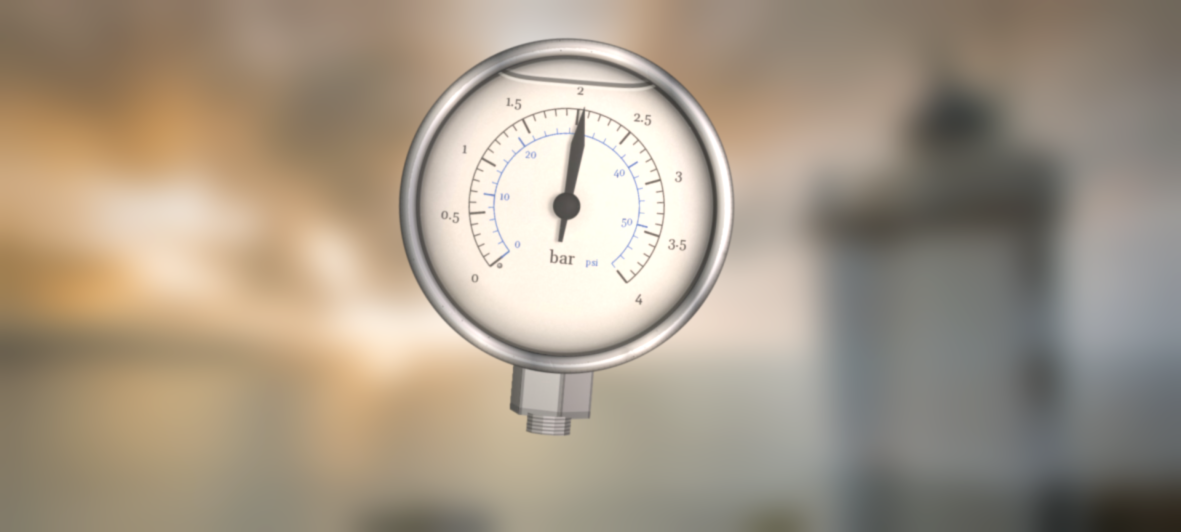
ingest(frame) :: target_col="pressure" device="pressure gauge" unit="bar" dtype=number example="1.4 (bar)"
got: 2.05 (bar)
